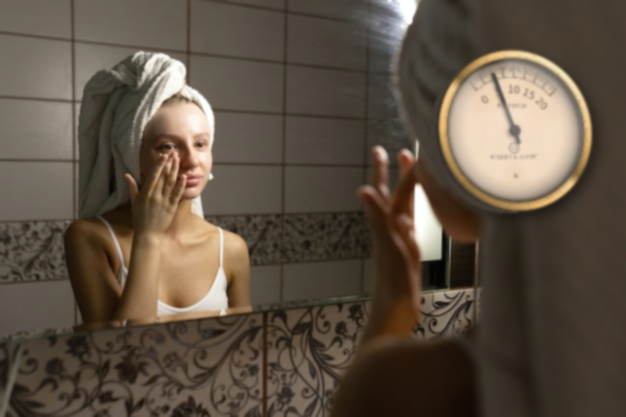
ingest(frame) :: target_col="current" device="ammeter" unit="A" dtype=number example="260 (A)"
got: 5 (A)
